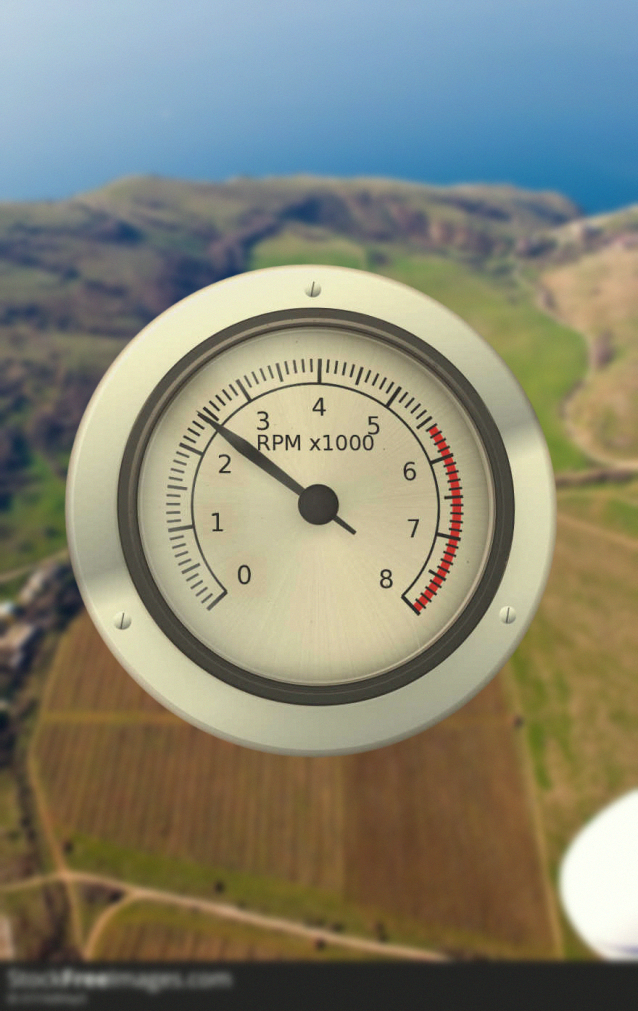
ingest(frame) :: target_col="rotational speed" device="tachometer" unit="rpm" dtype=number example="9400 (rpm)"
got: 2400 (rpm)
